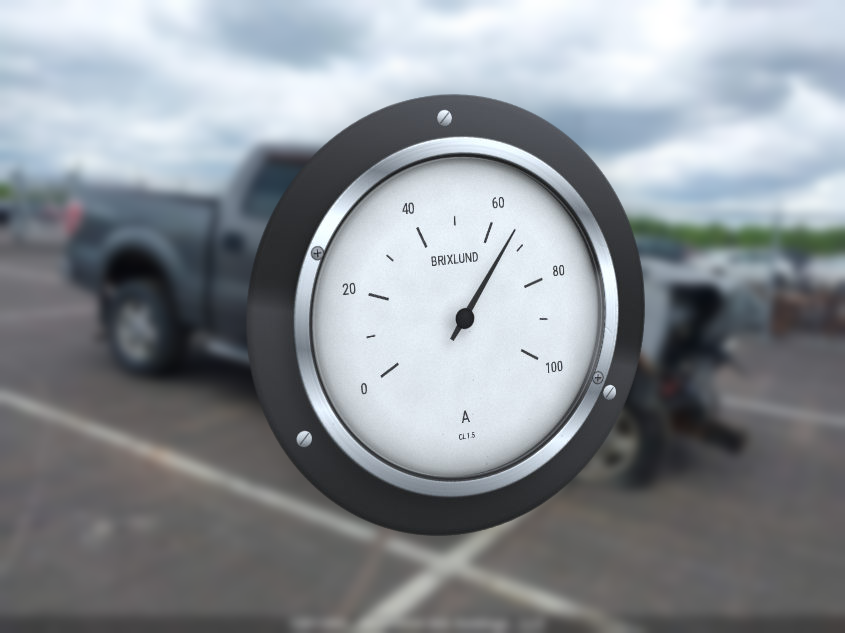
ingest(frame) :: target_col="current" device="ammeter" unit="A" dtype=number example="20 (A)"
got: 65 (A)
